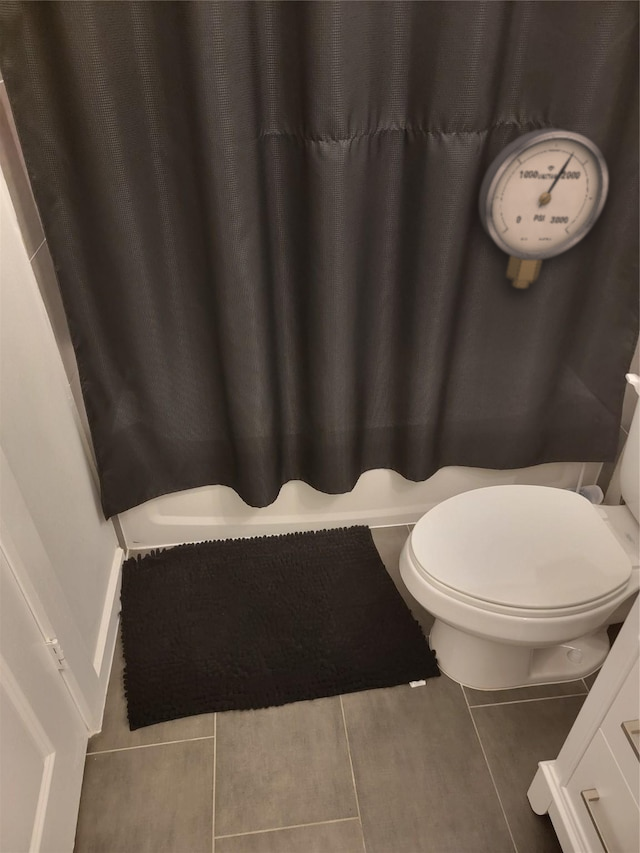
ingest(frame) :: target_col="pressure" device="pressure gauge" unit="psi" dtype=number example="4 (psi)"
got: 1750 (psi)
